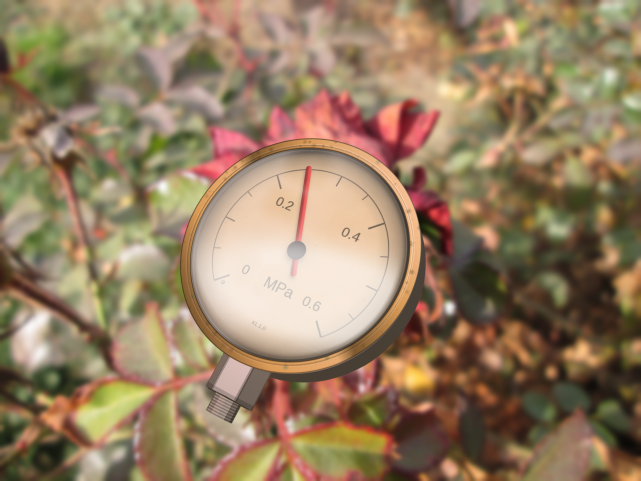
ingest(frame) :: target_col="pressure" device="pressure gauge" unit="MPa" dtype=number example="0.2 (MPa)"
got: 0.25 (MPa)
